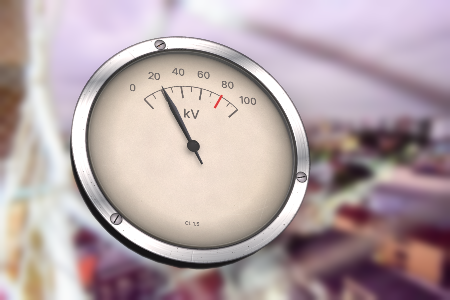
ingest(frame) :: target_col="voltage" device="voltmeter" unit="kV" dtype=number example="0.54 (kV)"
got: 20 (kV)
